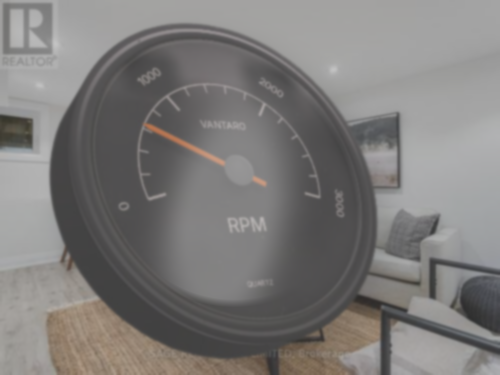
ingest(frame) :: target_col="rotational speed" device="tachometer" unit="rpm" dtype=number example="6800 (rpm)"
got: 600 (rpm)
